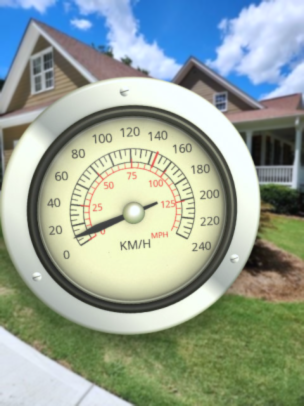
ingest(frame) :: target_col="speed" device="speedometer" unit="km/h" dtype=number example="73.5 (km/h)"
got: 10 (km/h)
